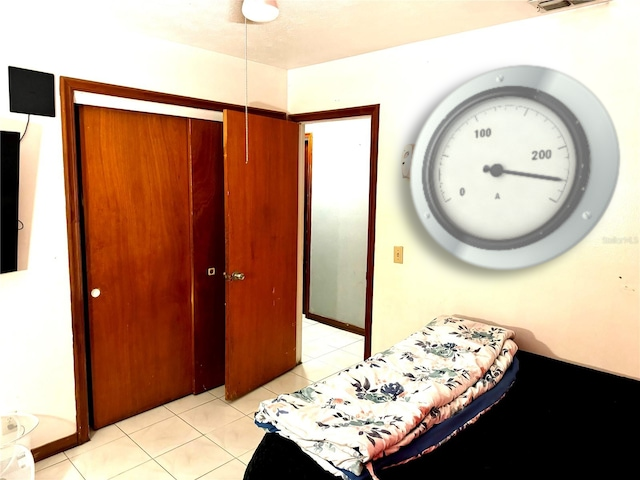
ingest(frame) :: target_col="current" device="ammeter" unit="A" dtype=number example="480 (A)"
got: 230 (A)
